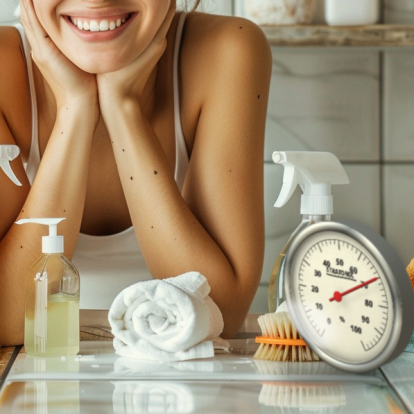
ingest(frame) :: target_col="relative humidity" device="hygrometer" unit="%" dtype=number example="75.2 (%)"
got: 70 (%)
